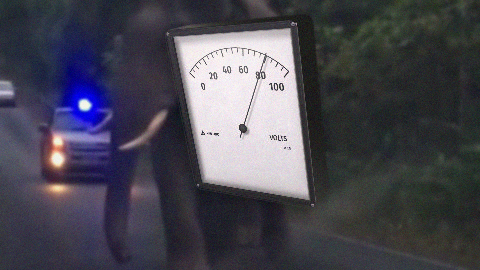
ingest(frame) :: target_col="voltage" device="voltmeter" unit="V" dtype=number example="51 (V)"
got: 80 (V)
